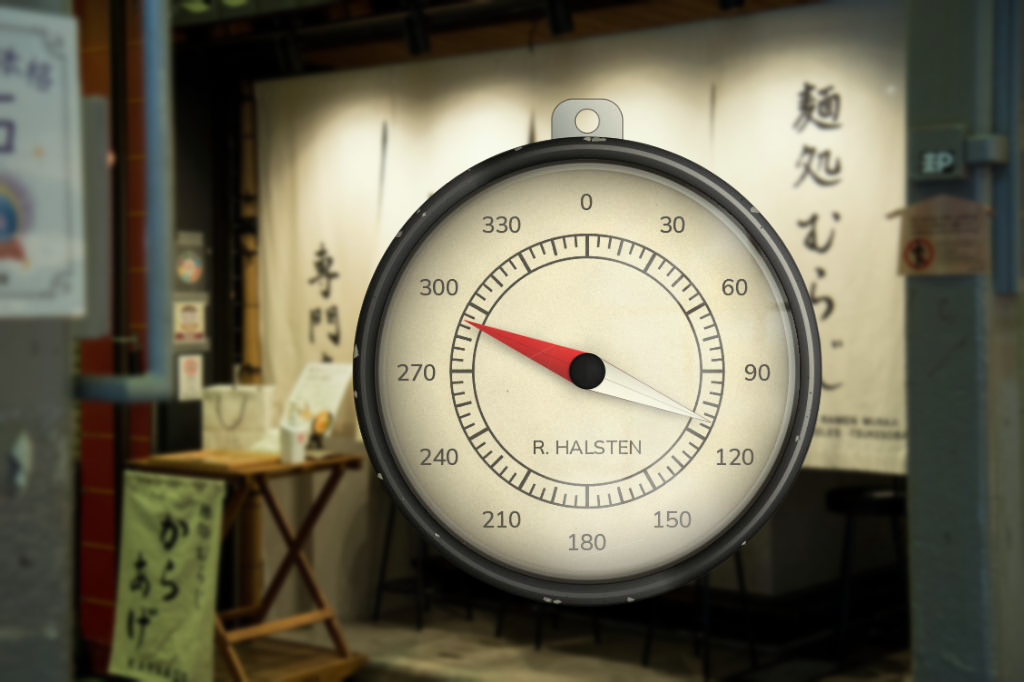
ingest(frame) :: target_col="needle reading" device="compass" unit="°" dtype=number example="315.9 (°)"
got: 292.5 (°)
